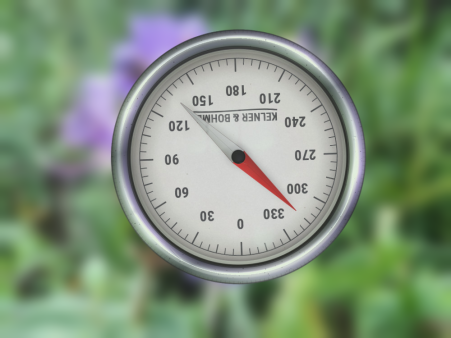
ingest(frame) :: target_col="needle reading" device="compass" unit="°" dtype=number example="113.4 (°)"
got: 315 (°)
